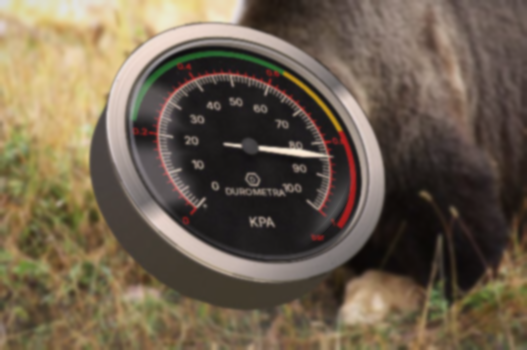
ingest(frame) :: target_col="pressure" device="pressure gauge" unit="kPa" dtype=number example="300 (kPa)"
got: 85 (kPa)
